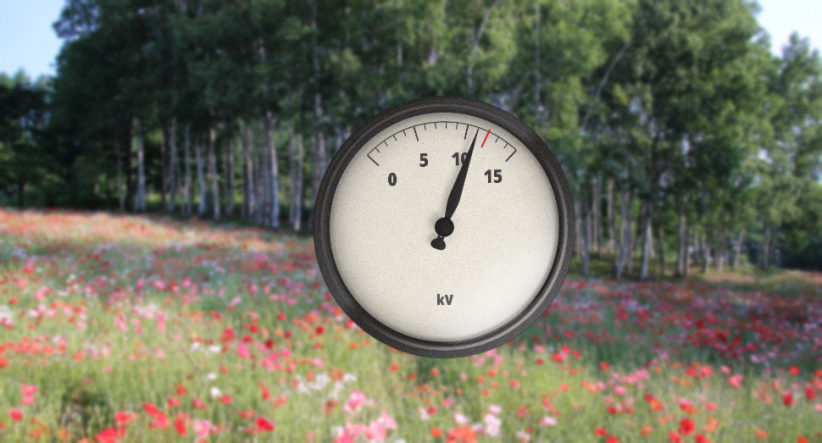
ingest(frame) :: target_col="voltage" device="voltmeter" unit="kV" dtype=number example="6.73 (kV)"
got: 11 (kV)
